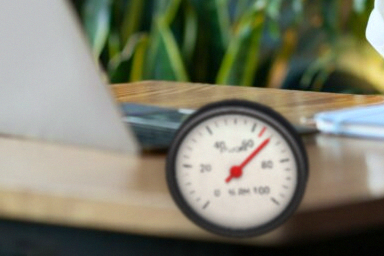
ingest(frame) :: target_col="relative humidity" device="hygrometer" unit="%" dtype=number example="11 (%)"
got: 68 (%)
